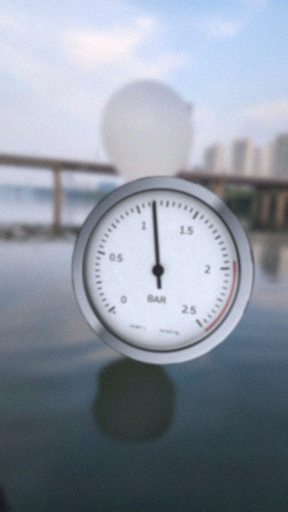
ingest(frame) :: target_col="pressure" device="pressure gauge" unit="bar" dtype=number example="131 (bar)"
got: 1.15 (bar)
